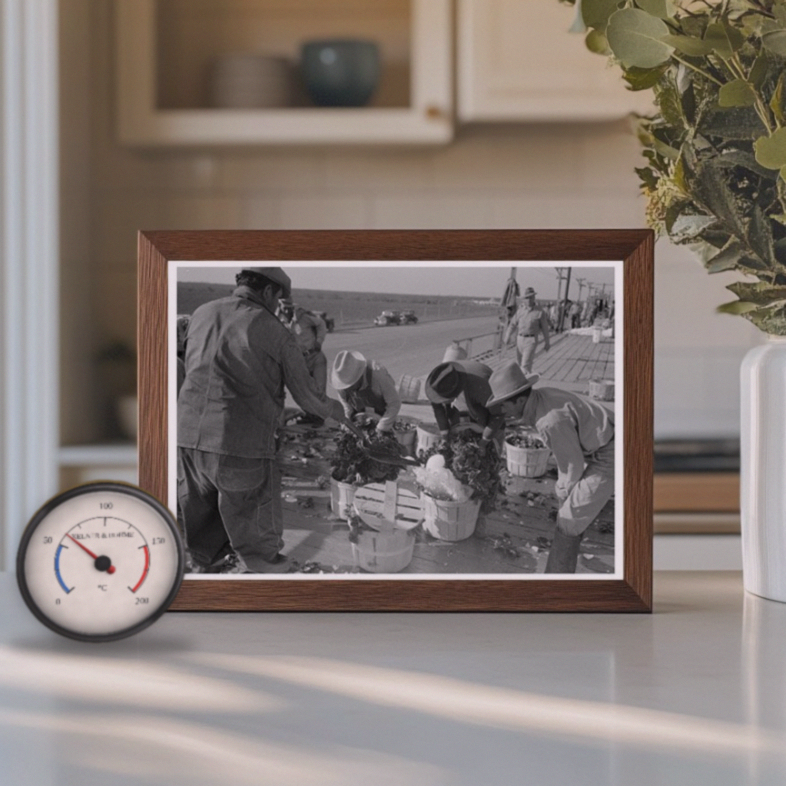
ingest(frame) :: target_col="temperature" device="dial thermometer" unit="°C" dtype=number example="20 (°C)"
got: 62.5 (°C)
